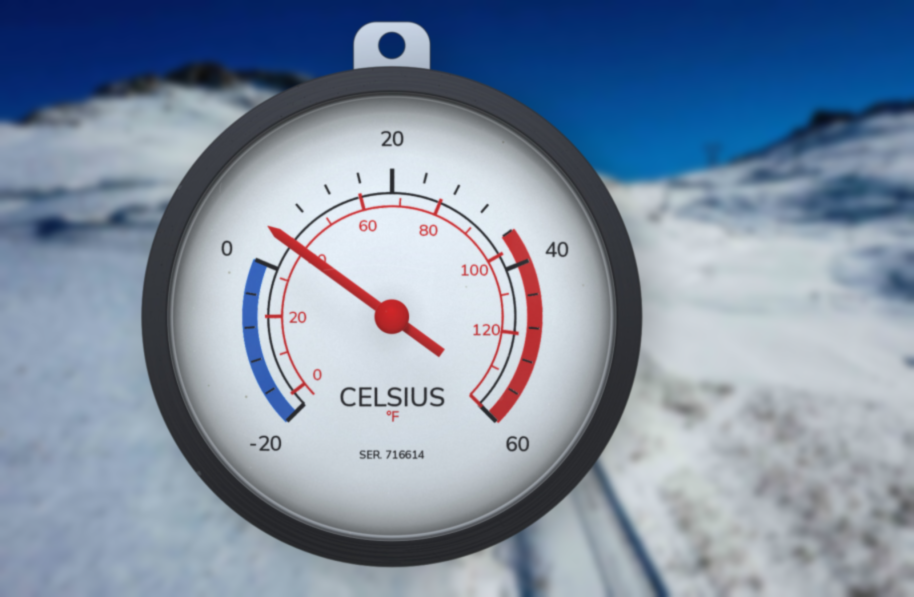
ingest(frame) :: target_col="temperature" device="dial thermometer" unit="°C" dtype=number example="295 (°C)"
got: 4 (°C)
